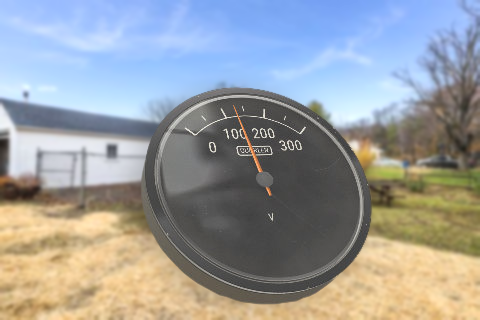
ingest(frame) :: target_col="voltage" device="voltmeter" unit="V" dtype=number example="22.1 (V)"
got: 125 (V)
